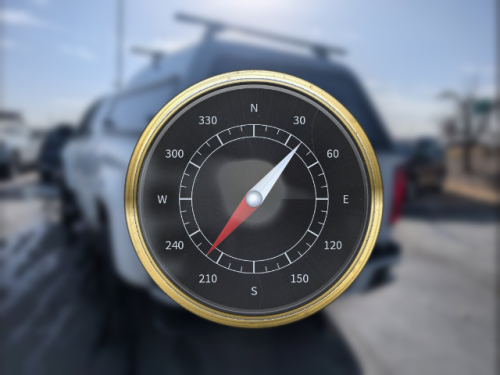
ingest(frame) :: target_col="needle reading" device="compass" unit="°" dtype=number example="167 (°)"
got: 220 (°)
